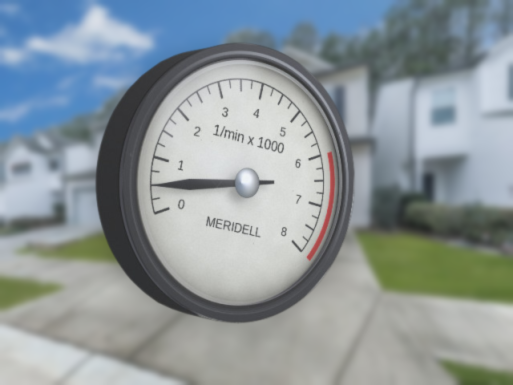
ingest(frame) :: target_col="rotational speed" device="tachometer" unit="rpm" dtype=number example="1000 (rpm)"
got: 500 (rpm)
